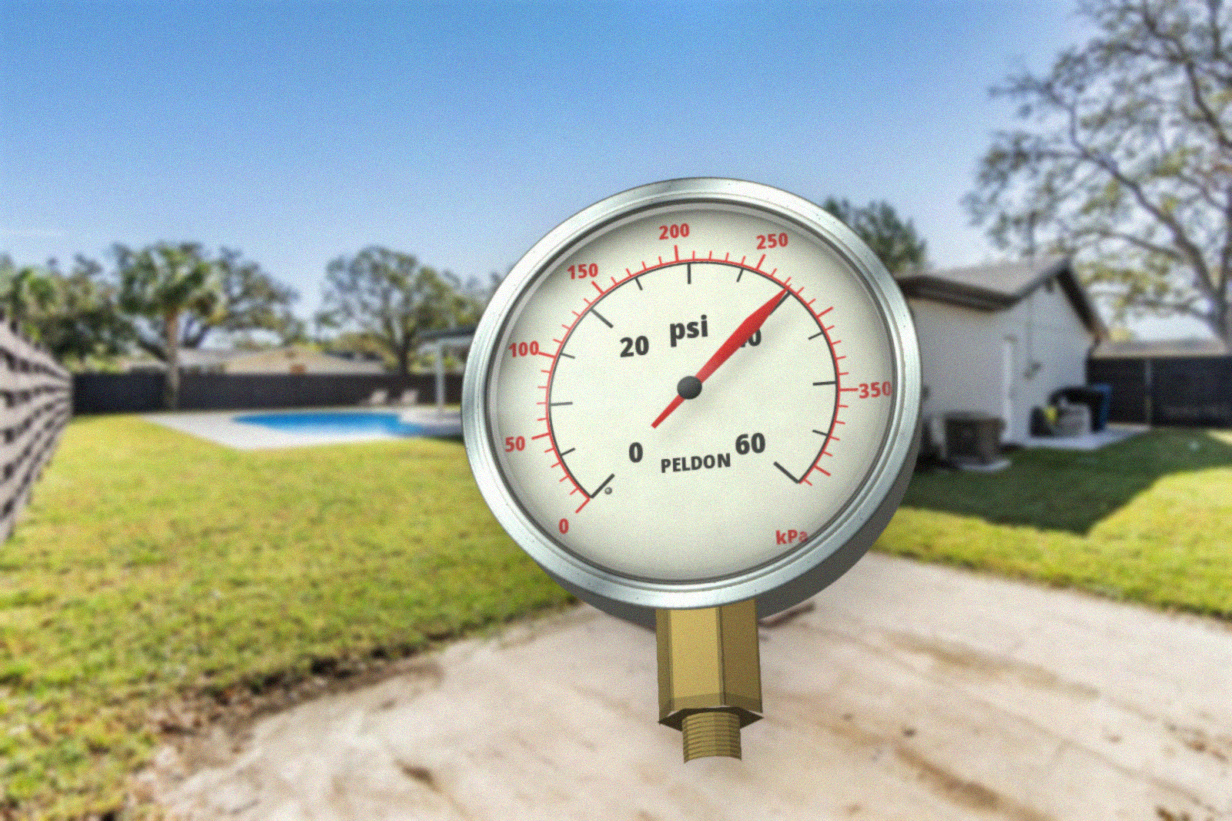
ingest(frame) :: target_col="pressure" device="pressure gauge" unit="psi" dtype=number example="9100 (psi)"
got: 40 (psi)
